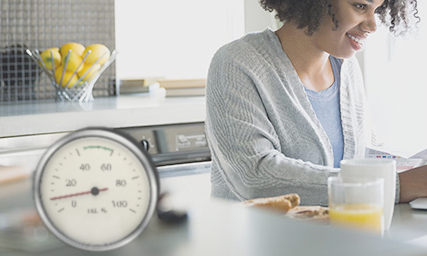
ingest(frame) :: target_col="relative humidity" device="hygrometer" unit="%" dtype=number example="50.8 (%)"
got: 8 (%)
